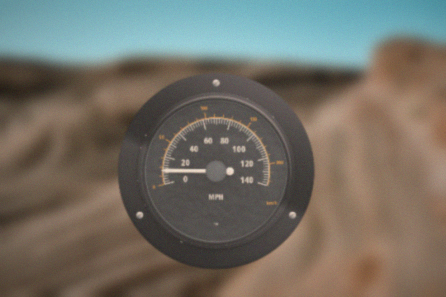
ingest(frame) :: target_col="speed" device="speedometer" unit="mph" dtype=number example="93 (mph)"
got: 10 (mph)
